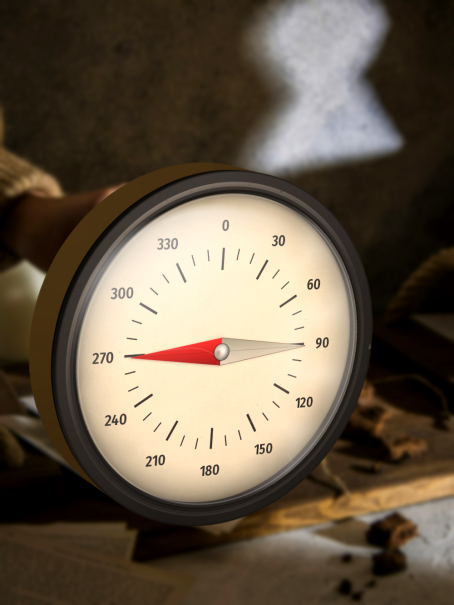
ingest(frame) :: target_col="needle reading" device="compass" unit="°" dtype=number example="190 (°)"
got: 270 (°)
